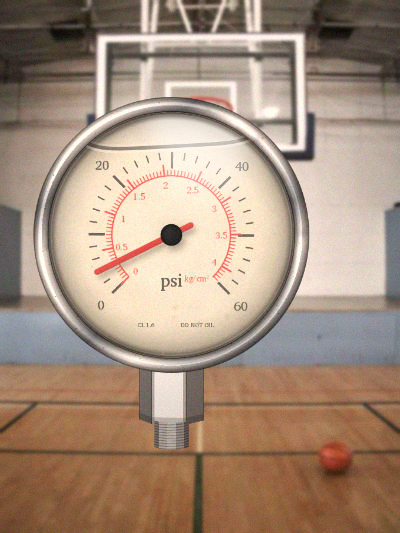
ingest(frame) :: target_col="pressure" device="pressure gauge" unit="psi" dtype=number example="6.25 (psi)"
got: 4 (psi)
